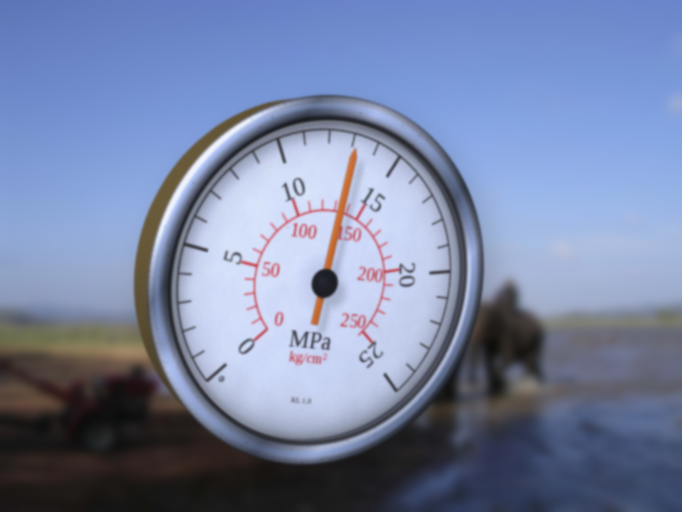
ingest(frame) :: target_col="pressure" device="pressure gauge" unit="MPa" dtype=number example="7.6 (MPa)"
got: 13 (MPa)
